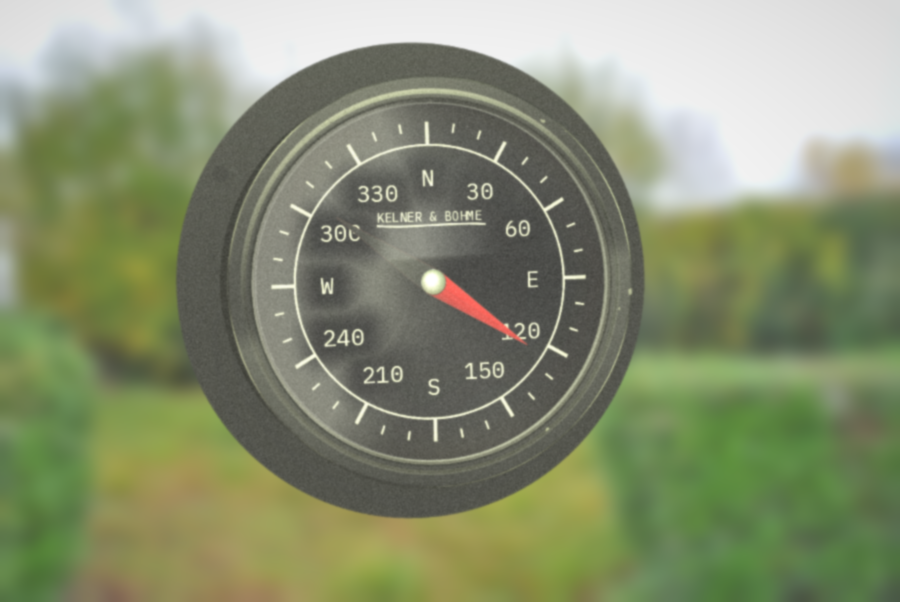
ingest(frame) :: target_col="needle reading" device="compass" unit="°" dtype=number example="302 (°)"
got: 125 (°)
